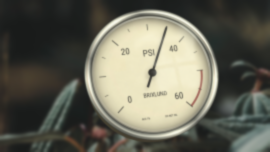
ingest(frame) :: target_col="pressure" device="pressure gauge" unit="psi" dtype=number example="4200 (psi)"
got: 35 (psi)
